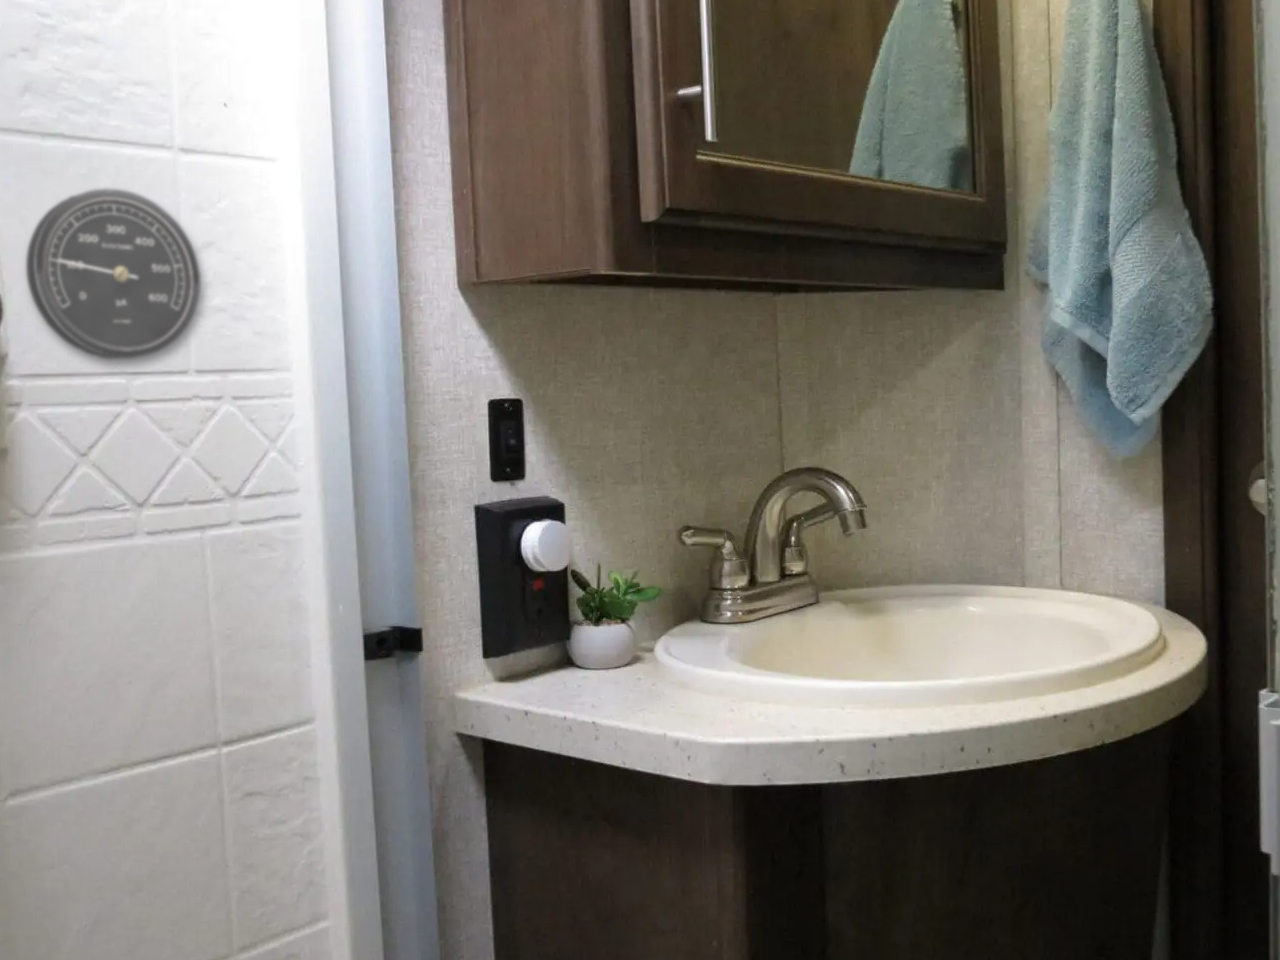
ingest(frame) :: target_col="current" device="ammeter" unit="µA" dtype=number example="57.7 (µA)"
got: 100 (µA)
